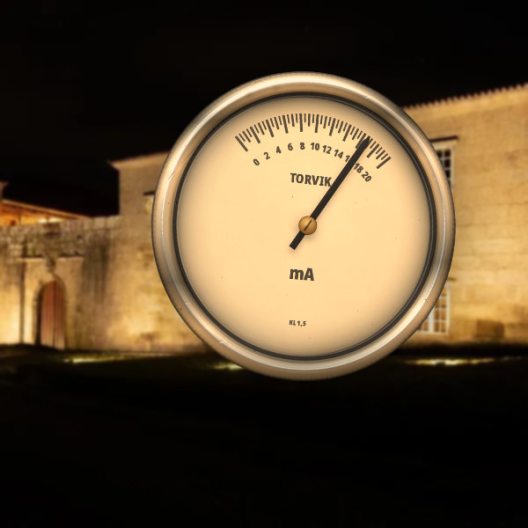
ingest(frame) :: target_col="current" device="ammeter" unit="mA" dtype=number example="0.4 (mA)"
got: 16.5 (mA)
